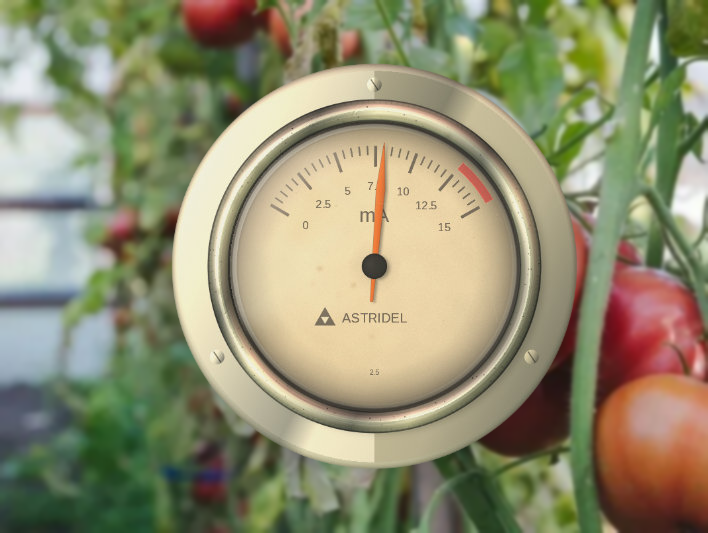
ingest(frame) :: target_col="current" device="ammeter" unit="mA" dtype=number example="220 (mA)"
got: 8 (mA)
